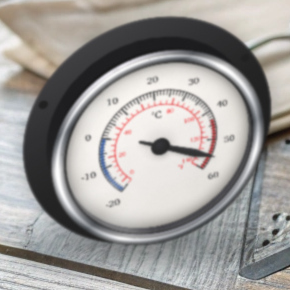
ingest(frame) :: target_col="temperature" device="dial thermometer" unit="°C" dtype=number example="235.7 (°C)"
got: 55 (°C)
